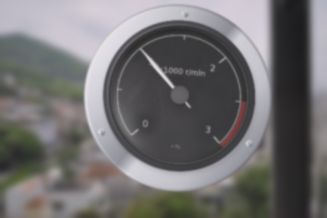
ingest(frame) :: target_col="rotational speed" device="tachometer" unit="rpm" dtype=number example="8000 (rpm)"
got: 1000 (rpm)
